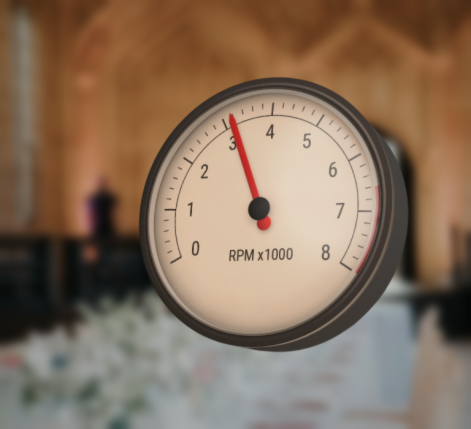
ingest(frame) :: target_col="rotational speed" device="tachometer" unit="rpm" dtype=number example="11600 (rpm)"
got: 3200 (rpm)
